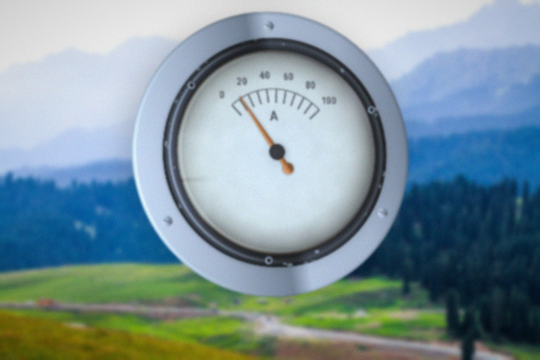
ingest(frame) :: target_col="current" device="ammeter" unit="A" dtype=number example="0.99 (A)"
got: 10 (A)
